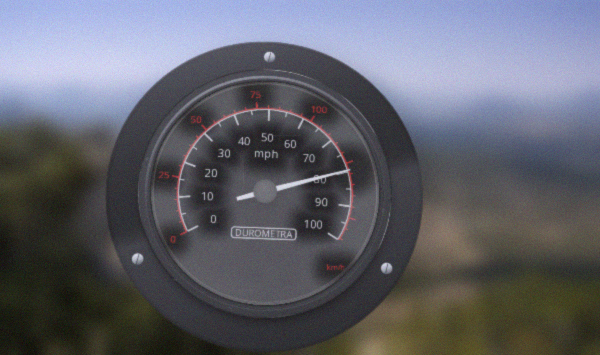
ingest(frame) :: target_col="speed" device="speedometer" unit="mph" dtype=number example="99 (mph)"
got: 80 (mph)
